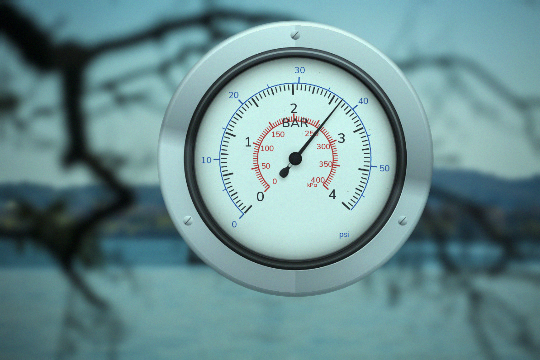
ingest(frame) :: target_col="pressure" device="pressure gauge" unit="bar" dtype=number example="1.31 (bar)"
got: 2.6 (bar)
